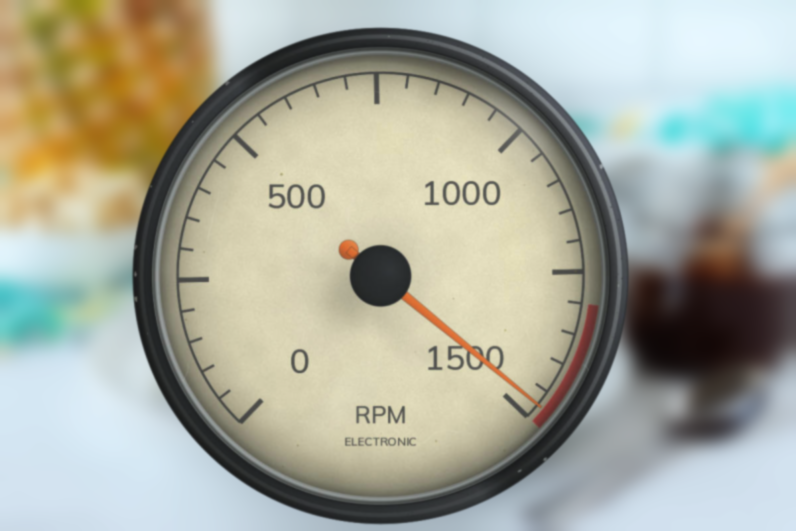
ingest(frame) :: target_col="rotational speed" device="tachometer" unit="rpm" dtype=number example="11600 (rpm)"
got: 1475 (rpm)
